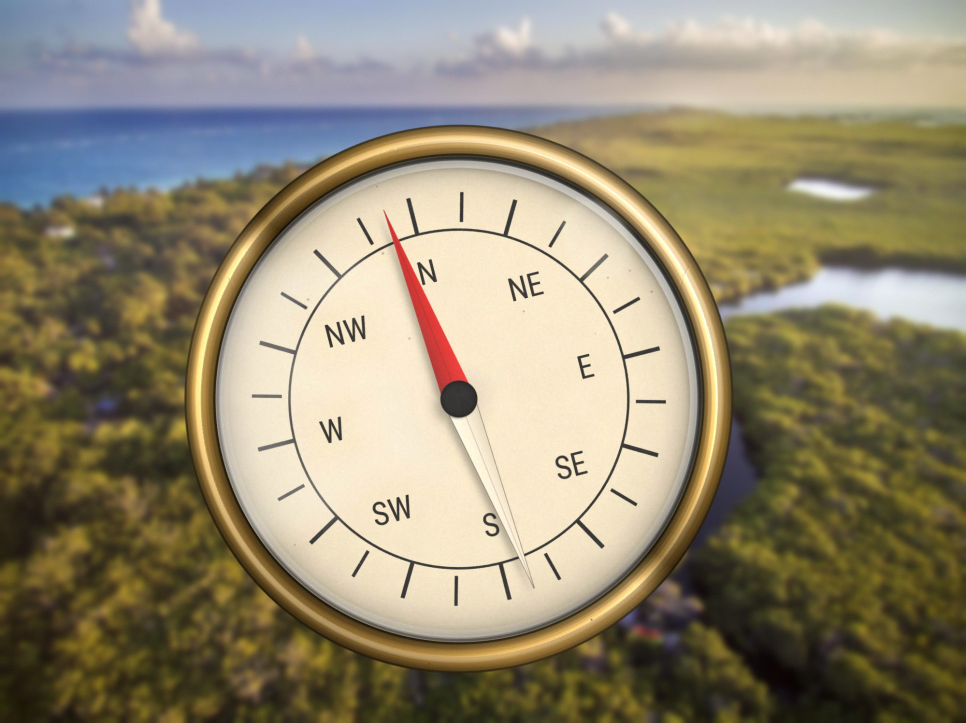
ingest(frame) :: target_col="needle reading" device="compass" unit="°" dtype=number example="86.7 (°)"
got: 352.5 (°)
